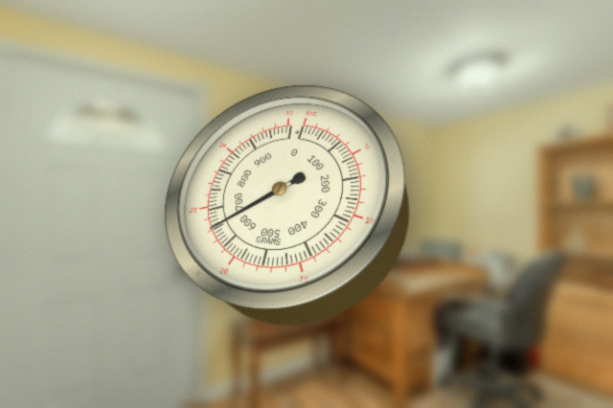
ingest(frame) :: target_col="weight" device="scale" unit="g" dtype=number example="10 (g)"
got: 650 (g)
